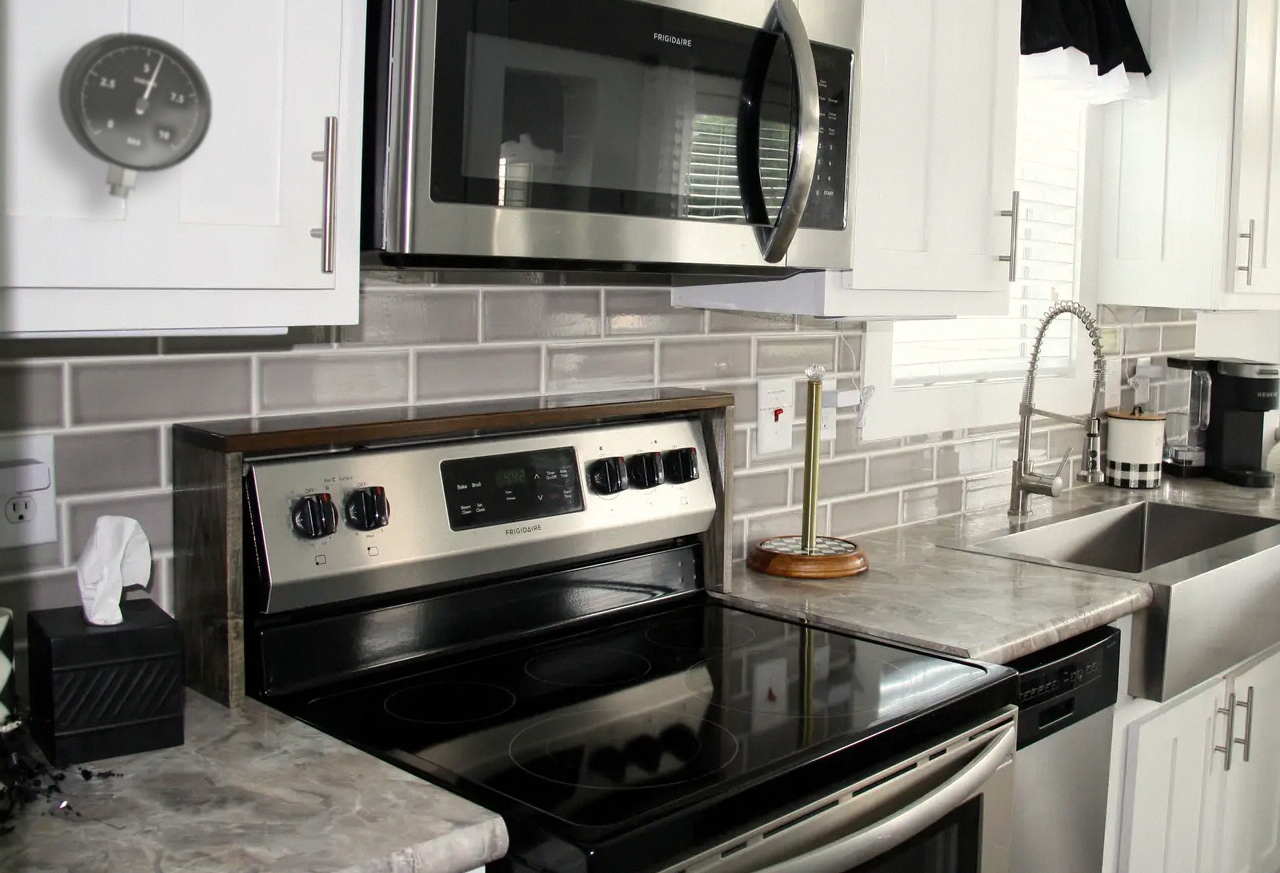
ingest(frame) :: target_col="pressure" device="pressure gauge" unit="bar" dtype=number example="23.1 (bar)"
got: 5.5 (bar)
